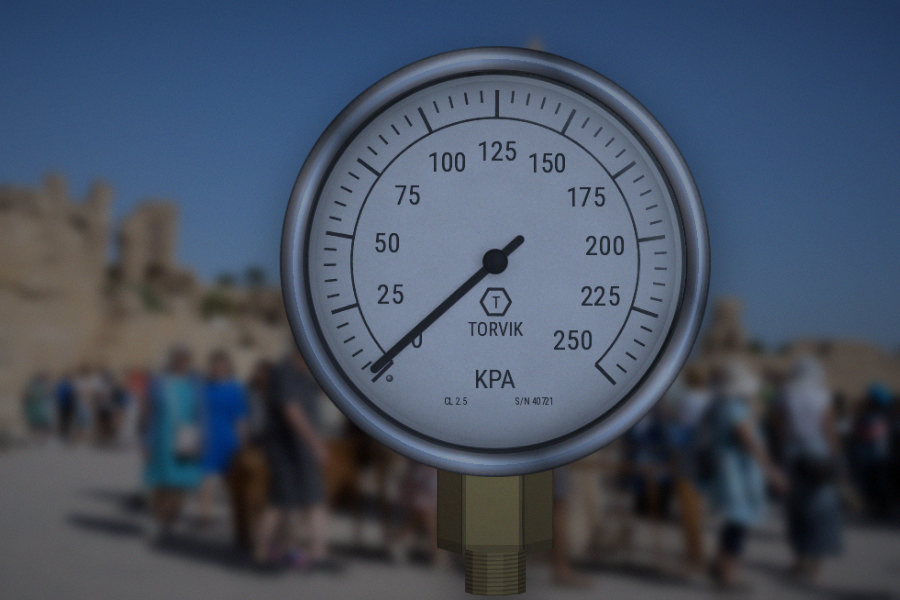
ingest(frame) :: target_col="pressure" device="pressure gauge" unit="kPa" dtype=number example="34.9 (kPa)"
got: 2.5 (kPa)
